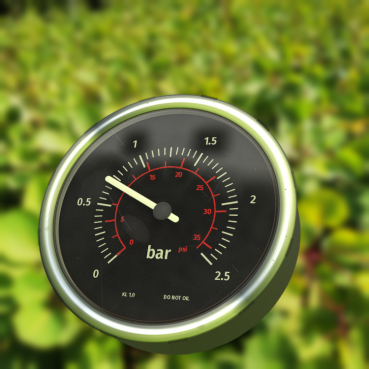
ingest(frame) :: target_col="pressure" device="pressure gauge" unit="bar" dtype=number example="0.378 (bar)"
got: 0.7 (bar)
